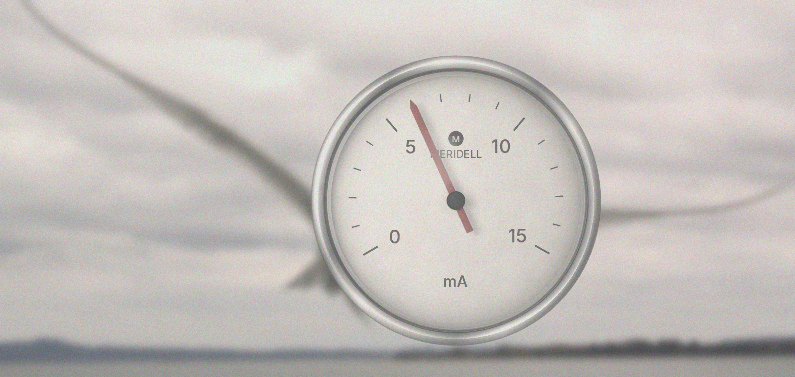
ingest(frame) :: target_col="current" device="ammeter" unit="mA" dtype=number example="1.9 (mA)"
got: 6 (mA)
